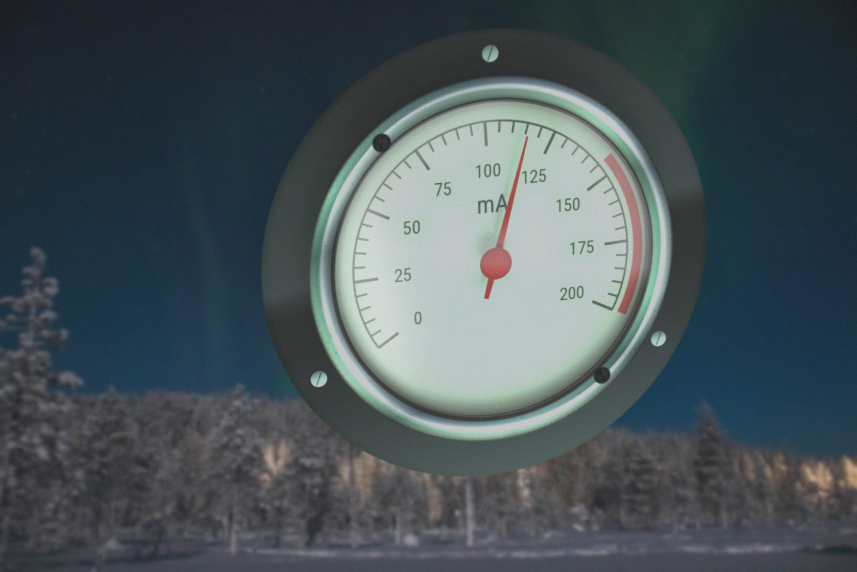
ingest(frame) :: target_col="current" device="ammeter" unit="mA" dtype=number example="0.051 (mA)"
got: 115 (mA)
